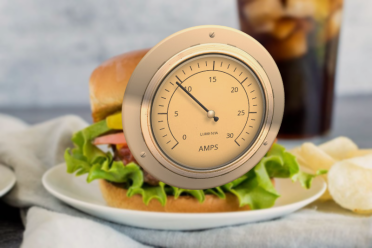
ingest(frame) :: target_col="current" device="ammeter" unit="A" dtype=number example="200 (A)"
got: 9.5 (A)
